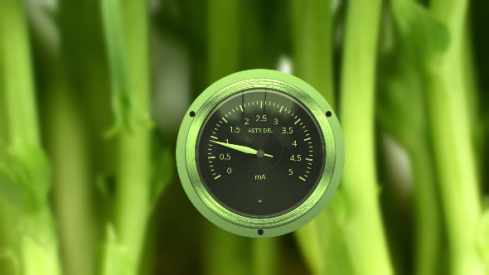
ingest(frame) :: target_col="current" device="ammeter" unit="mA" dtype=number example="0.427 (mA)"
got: 0.9 (mA)
